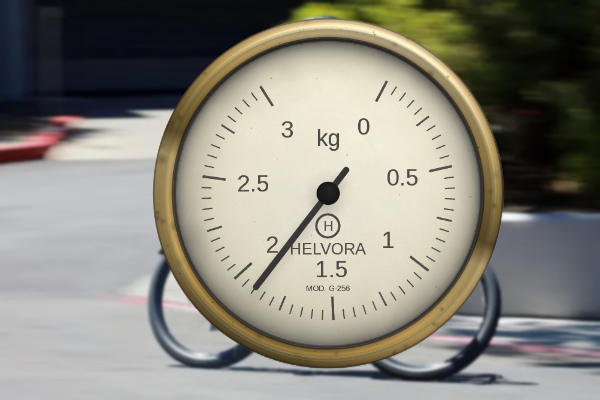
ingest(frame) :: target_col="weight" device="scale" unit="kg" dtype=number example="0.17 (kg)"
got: 1.9 (kg)
